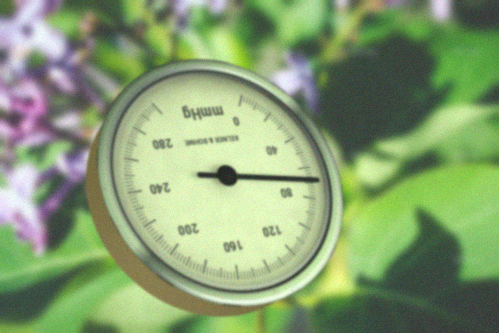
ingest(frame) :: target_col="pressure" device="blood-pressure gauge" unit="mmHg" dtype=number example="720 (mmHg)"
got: 70 (mmHg)
